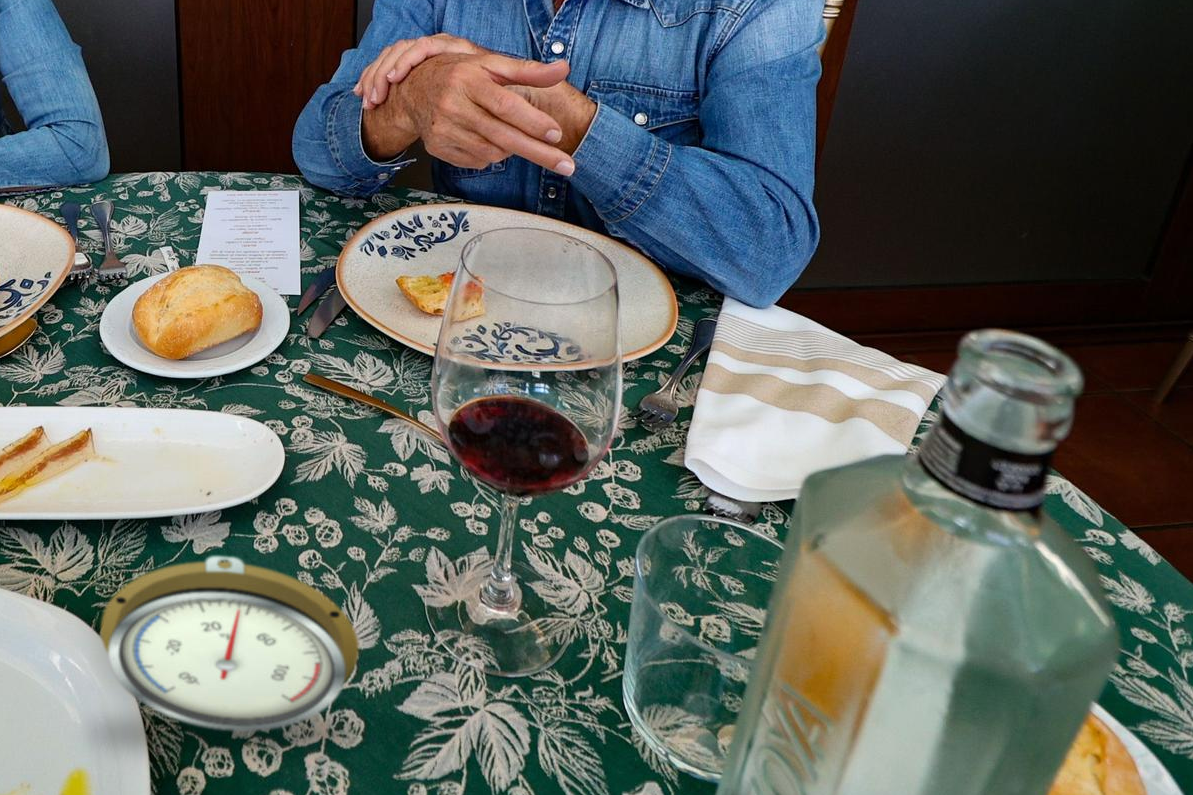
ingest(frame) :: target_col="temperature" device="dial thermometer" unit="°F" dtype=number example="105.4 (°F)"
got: 36 (°F)
